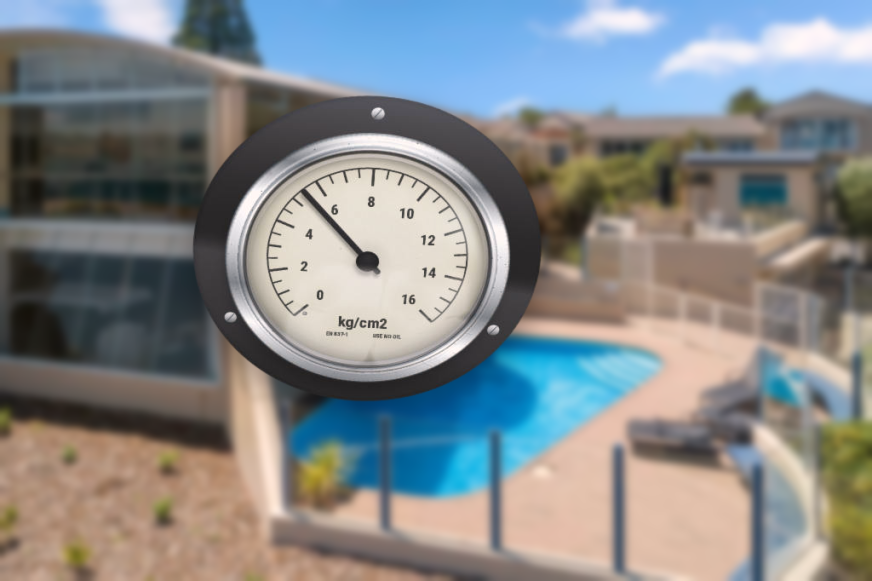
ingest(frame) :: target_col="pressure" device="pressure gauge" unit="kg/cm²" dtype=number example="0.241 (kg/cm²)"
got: 5.5 (kg/cm²)
